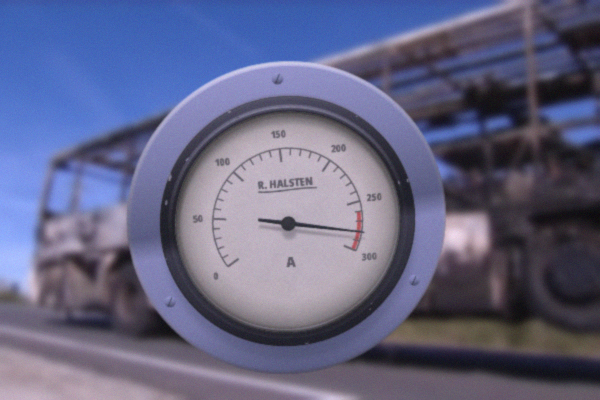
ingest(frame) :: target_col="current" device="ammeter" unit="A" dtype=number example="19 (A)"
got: 280 (A)
